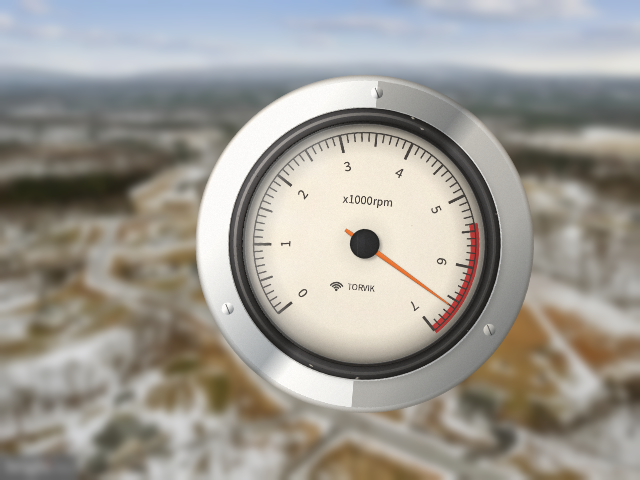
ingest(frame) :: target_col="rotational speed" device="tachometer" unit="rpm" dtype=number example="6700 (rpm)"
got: 6600 (rpm)
